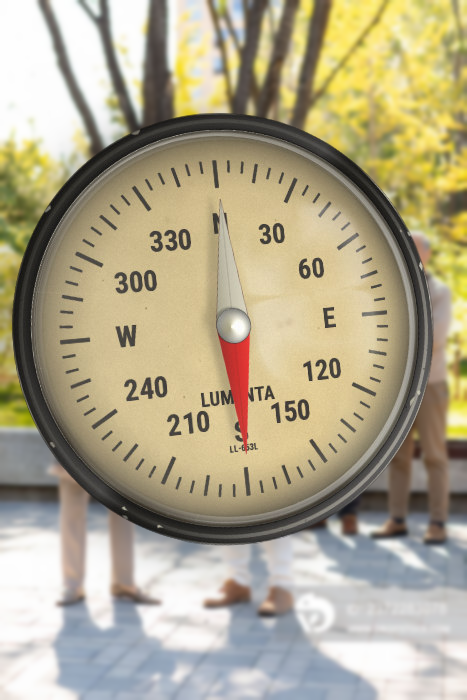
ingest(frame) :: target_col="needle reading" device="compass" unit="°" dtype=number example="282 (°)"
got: 180 (°)
